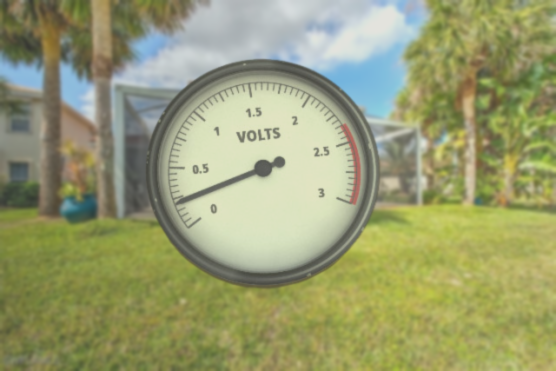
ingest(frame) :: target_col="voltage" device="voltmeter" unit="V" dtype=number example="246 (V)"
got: 0.2 (V)
